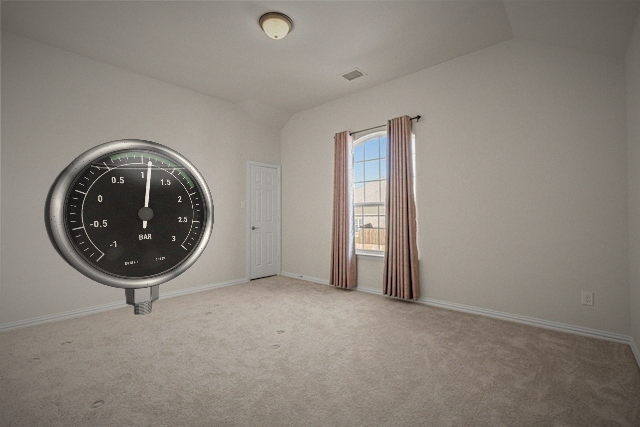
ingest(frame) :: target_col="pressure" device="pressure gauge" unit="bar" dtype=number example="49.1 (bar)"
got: 1.1 (bar)
